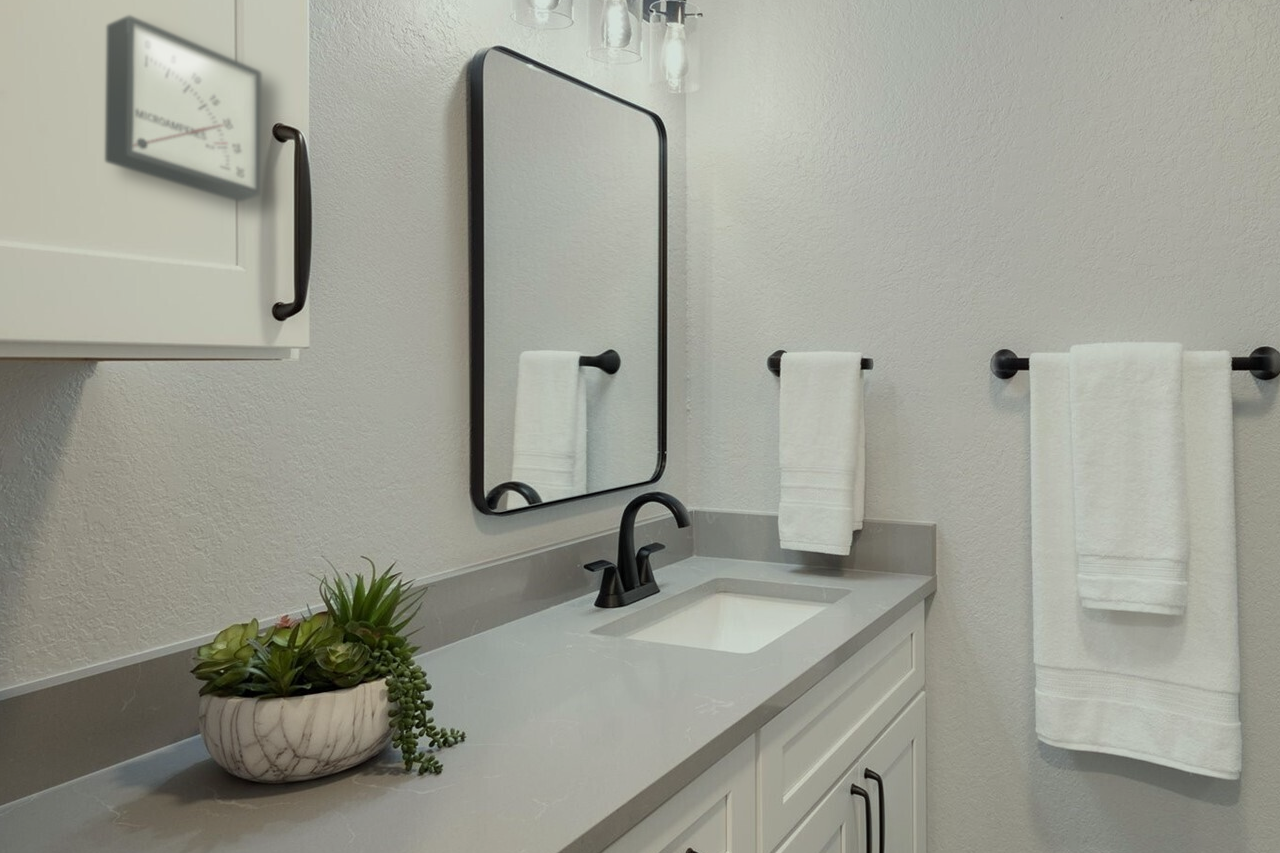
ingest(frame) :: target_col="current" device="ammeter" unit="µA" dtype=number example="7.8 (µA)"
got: 20 (µA)
